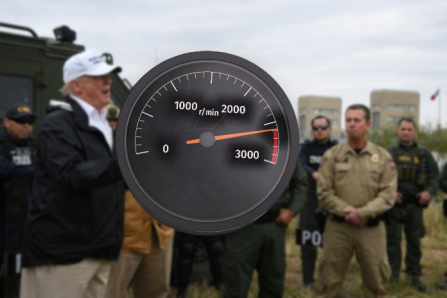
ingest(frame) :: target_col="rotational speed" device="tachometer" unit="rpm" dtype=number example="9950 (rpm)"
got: 2600 (rpm)
